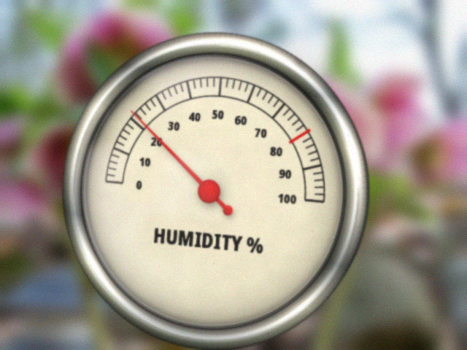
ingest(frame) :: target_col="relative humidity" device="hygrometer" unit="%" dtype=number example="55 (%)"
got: 22 (%)
